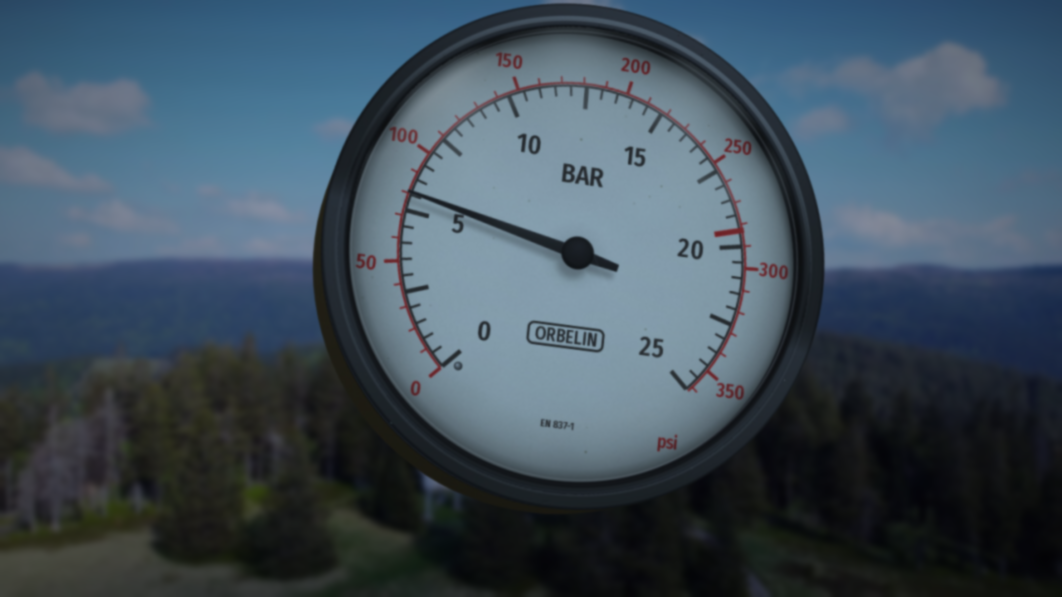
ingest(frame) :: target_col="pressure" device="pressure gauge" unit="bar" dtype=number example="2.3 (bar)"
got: 5.5 (bar)
